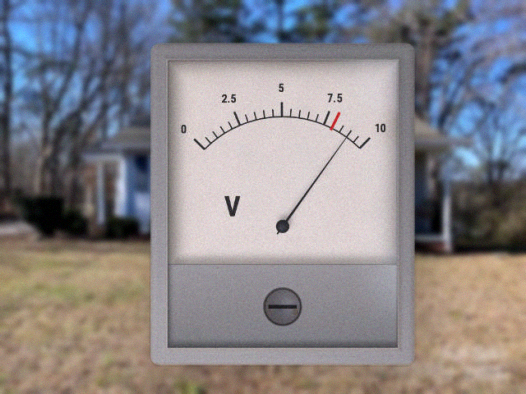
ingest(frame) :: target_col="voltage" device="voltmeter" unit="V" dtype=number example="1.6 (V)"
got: 9 (V)
